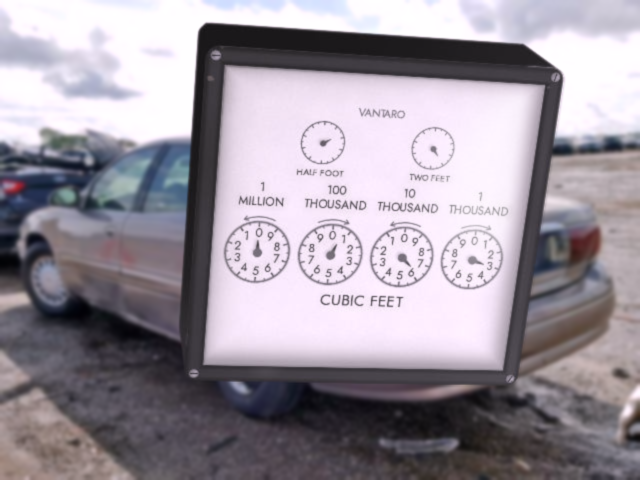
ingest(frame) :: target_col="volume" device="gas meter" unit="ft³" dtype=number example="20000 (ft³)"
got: 6300 (ft³)
